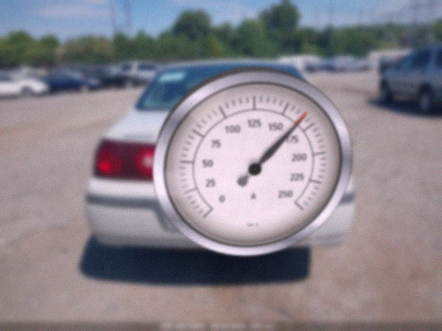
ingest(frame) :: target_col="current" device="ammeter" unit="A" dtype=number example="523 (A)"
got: 165 (A)
